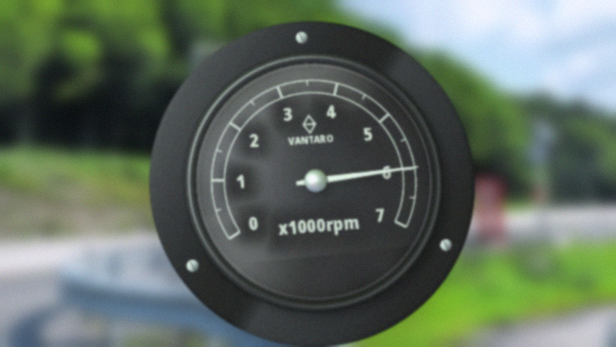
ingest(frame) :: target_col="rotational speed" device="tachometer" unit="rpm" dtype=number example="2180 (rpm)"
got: 6000 (rpm)
